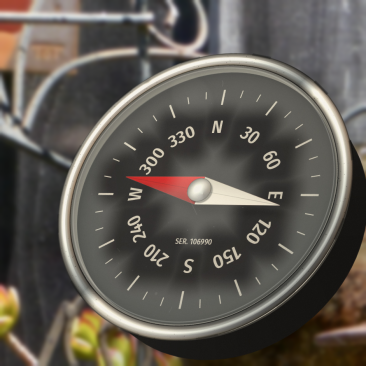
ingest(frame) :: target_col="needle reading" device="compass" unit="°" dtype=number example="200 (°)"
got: 280 (°)
